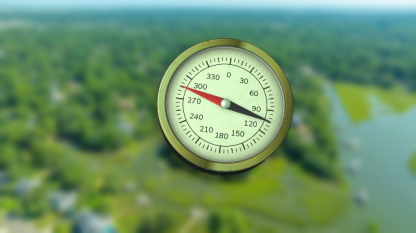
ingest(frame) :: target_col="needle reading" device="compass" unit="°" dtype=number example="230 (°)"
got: 285 (°)
